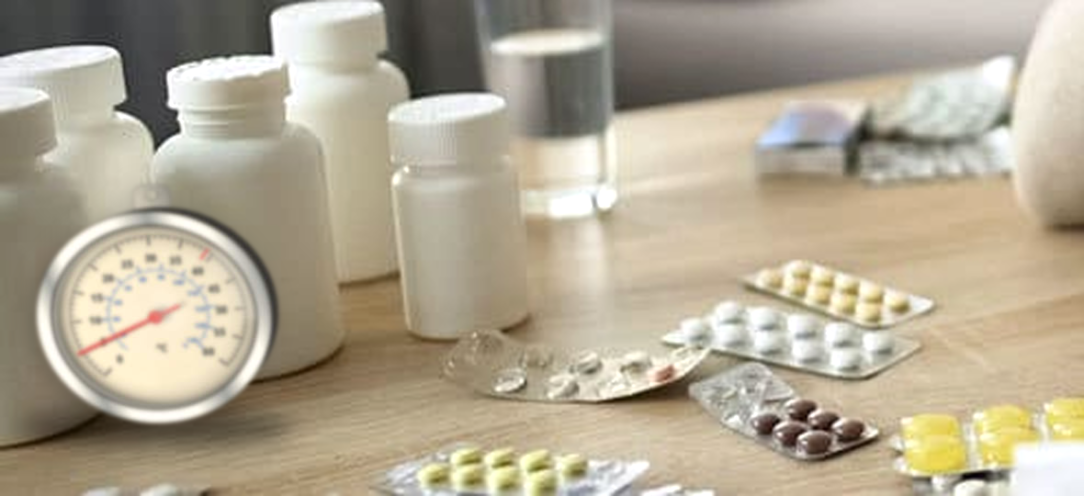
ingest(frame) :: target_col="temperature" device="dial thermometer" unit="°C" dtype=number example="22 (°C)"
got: 5 (°C)
